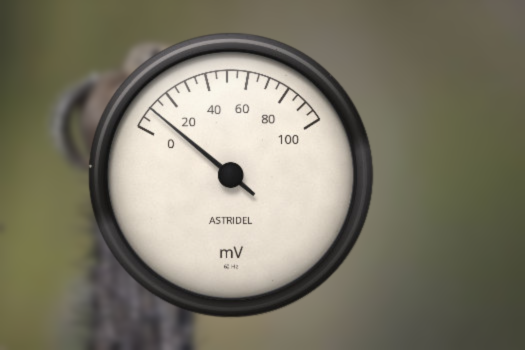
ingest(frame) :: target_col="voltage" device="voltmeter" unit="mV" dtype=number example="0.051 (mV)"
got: 10 (mV)
